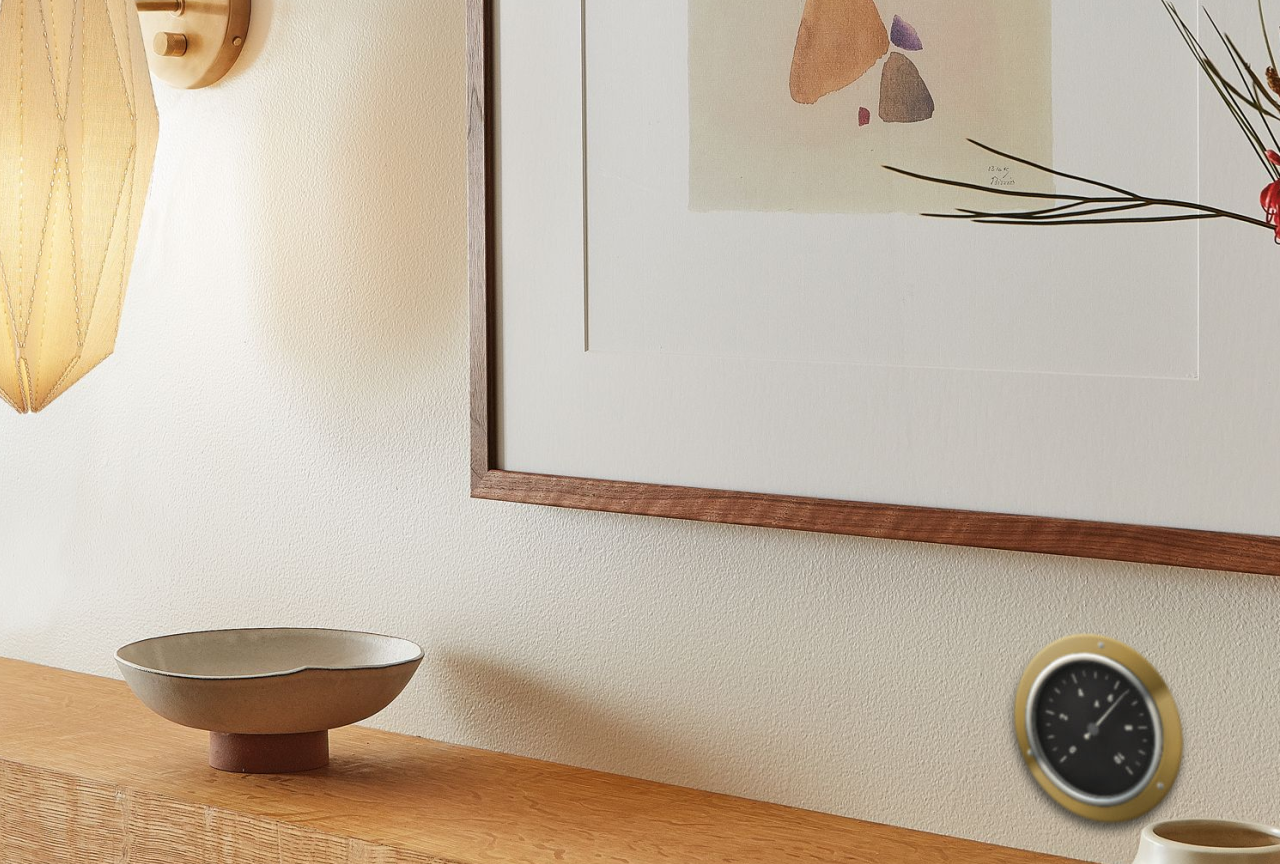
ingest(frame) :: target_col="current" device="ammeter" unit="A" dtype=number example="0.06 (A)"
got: 6.5 (A)
